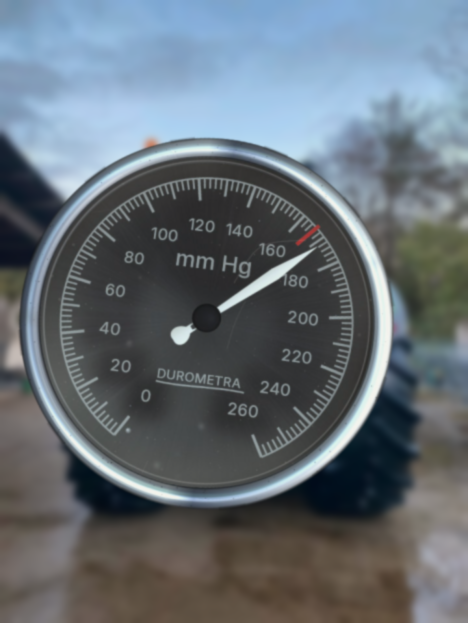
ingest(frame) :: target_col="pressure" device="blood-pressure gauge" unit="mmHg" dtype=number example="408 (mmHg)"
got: 172 (mmHg)
